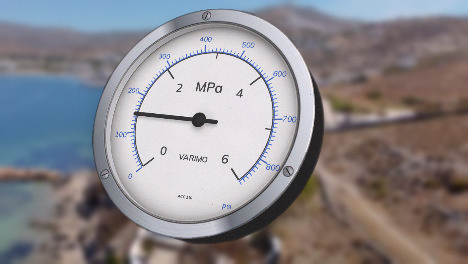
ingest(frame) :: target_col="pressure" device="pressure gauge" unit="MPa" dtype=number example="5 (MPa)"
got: 1 (MPa)
